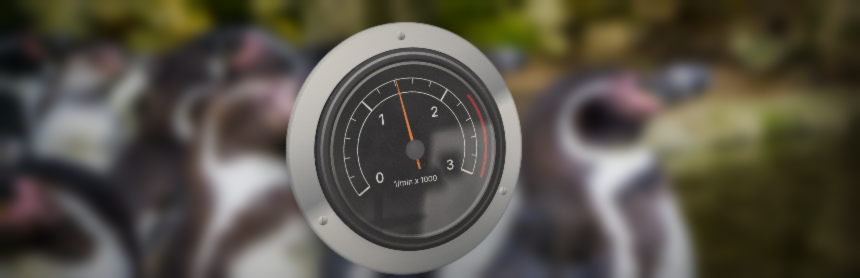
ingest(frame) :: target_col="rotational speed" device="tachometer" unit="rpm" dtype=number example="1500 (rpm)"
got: 1400 (rpm)
